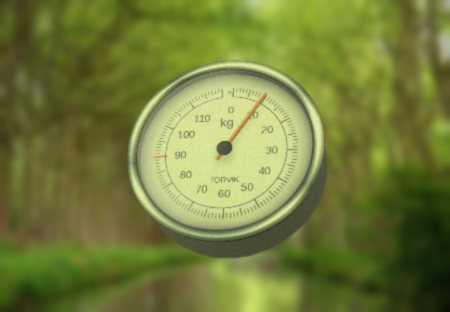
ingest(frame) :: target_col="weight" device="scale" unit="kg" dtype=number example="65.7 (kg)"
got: 10 (kg)
